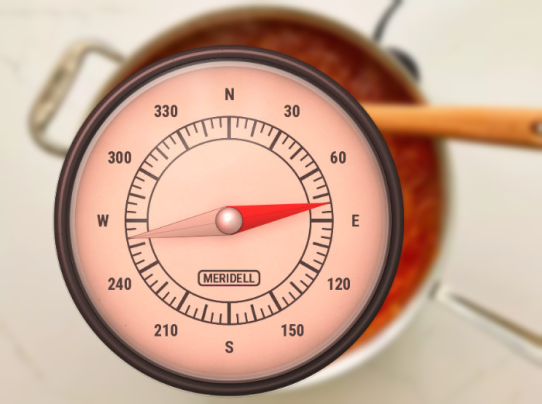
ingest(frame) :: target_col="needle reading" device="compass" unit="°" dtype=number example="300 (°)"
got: 80 (°)
